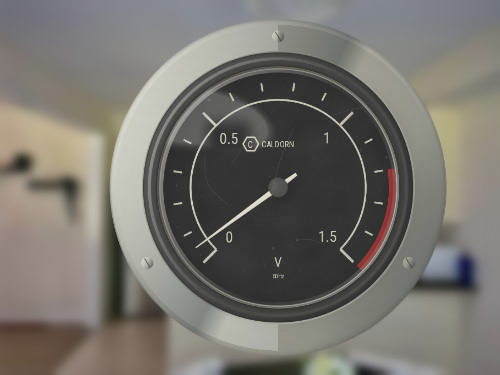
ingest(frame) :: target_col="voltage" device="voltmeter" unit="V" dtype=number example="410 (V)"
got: 0.05 (V)
